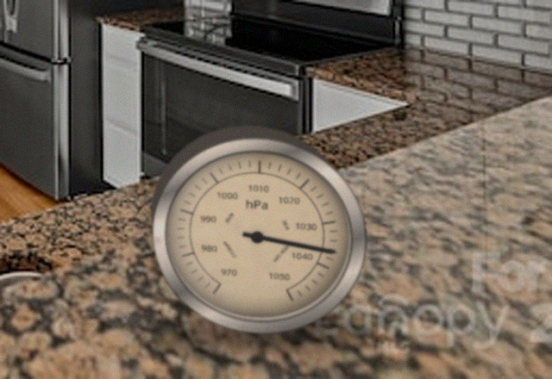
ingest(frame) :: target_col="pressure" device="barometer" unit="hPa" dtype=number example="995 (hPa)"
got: 1036 (hPa)
